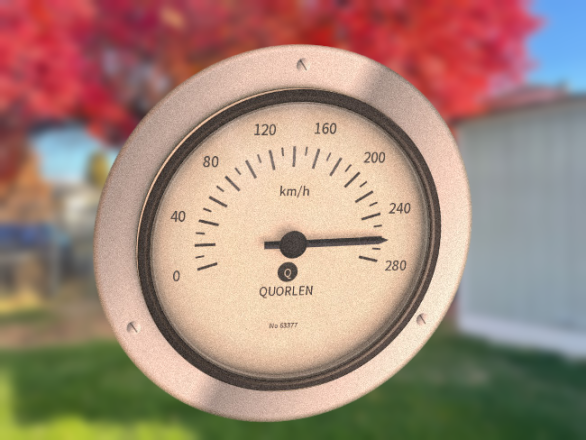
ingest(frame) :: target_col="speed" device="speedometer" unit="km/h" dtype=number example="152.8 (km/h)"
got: 260 (km/h)
